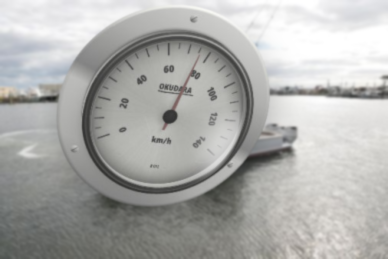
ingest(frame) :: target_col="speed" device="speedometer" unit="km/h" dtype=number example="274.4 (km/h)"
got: 75 (km/h)
